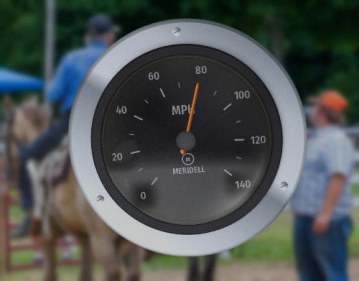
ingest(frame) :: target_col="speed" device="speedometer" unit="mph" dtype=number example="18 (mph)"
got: 80 (mph)
